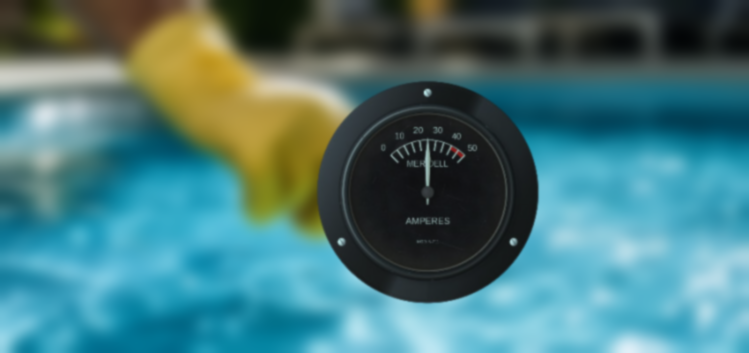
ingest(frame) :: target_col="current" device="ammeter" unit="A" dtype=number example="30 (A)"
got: 25 (A)
